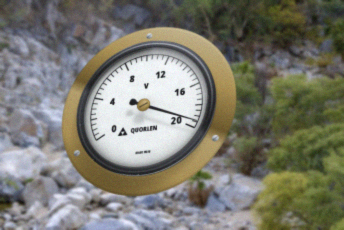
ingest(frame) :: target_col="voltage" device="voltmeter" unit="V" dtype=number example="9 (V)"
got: 19.5 (V)
